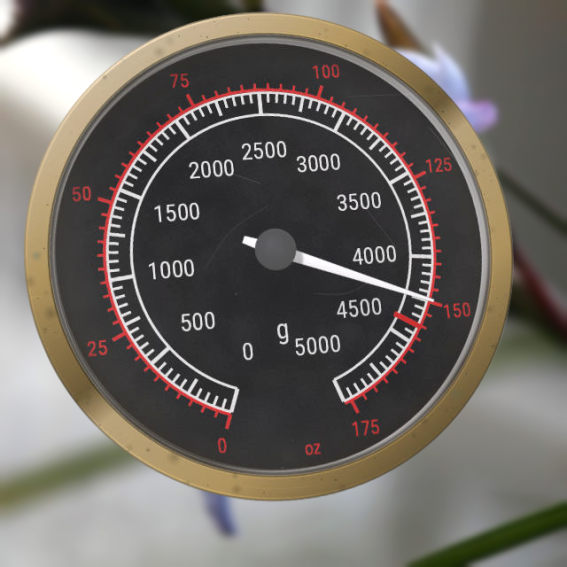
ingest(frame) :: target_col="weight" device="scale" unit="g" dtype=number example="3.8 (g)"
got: 4250 (g)
